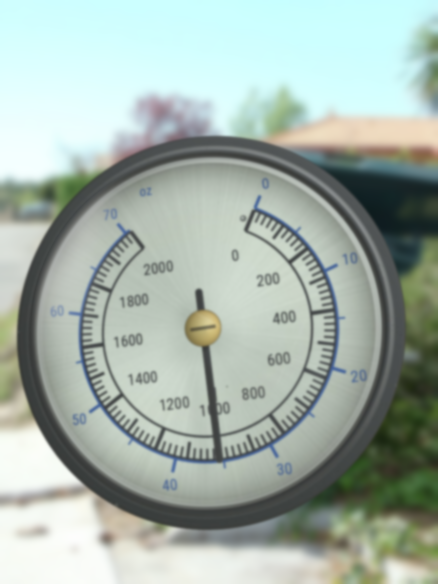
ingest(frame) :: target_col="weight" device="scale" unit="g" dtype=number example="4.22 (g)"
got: 1000 (g)
